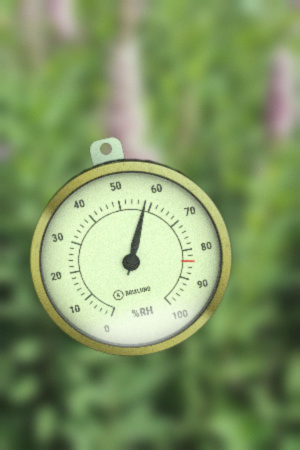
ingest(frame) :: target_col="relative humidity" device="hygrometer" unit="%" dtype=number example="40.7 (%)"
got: 58 (%)
